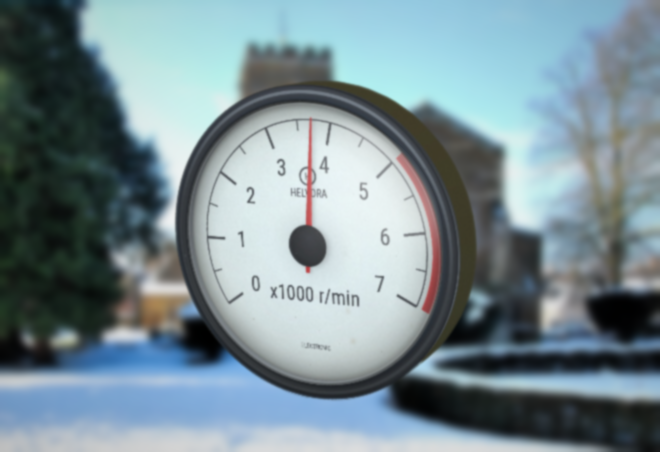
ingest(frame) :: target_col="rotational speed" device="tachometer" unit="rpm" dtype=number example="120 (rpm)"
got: 3750 (rpm)
